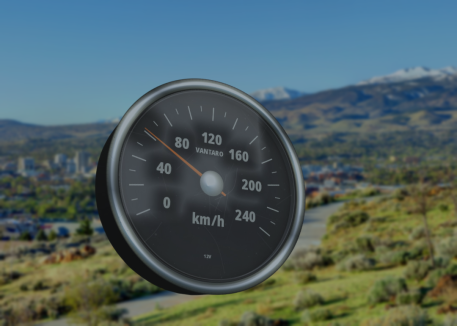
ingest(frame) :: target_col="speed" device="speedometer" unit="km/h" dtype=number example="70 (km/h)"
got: 60 (km/h)
